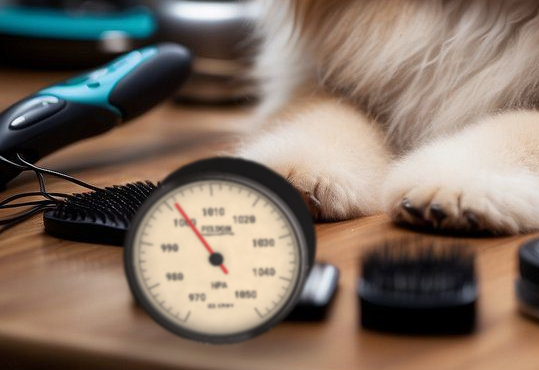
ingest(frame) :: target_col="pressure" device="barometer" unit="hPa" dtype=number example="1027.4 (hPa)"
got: 1002 (hPa)
